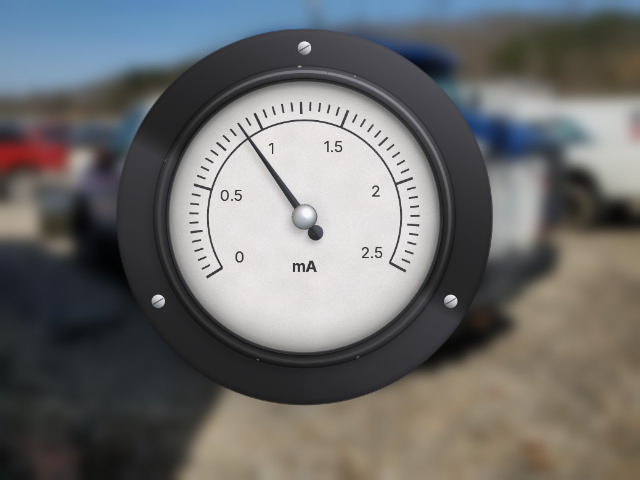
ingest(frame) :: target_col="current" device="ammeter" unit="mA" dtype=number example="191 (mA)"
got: 0.9 (mA)
